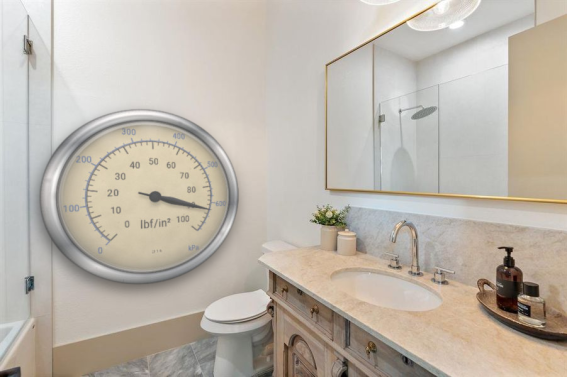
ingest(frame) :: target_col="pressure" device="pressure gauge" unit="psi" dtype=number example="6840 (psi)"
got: 90 (psi)
